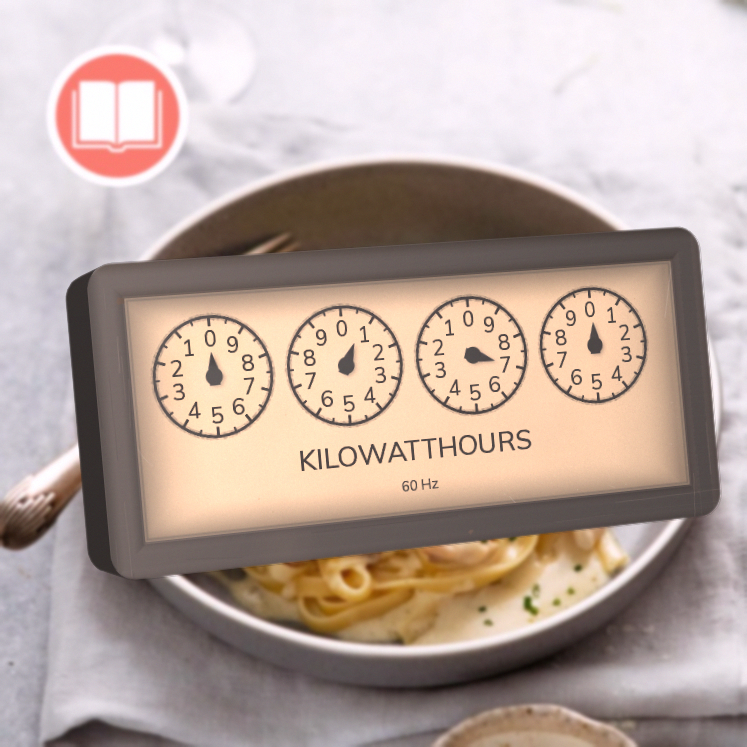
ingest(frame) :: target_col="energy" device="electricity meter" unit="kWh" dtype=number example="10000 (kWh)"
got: 70 (kWh)
